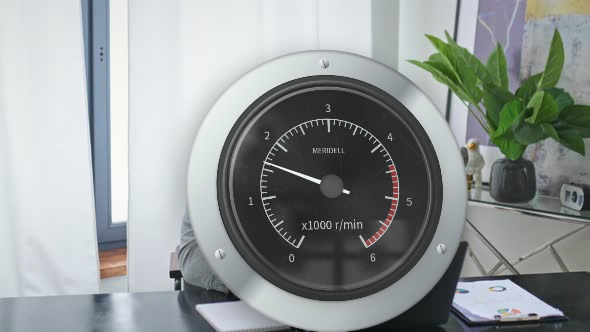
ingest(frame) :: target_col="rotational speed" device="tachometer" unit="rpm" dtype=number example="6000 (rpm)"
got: 1600 (rpm)
